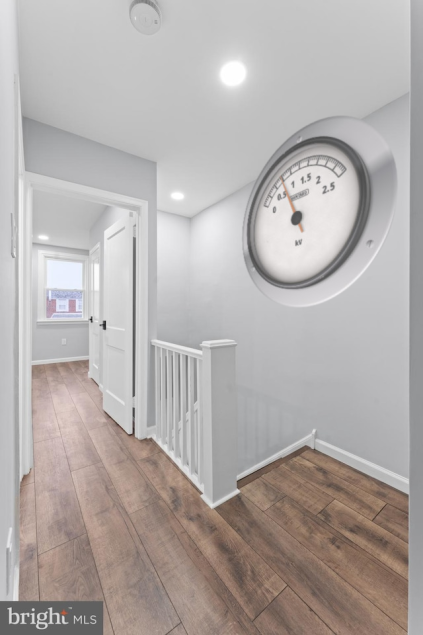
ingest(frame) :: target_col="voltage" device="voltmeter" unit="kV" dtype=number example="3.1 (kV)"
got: 0.75 (kV)
